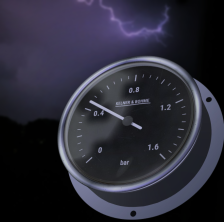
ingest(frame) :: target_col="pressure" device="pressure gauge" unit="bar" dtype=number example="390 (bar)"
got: 0.45 (bar)
